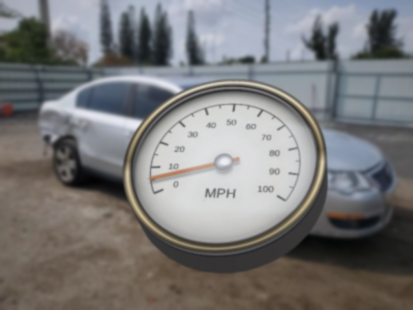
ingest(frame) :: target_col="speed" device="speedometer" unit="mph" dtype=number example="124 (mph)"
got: 5 (mph)
